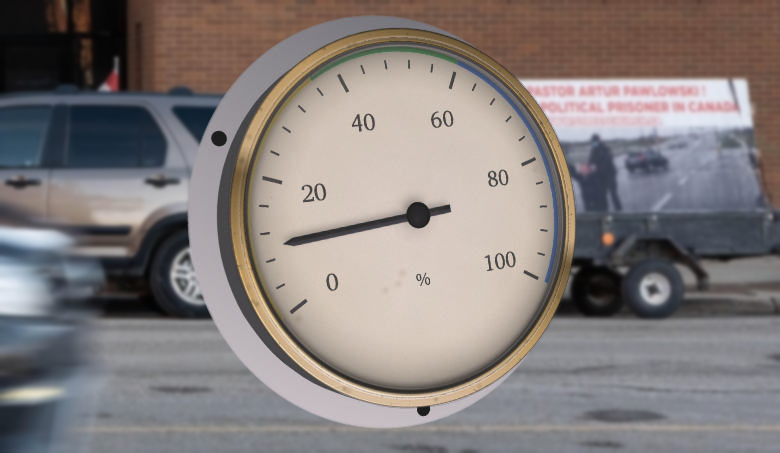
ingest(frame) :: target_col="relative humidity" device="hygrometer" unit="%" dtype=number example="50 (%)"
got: 10 (%)
